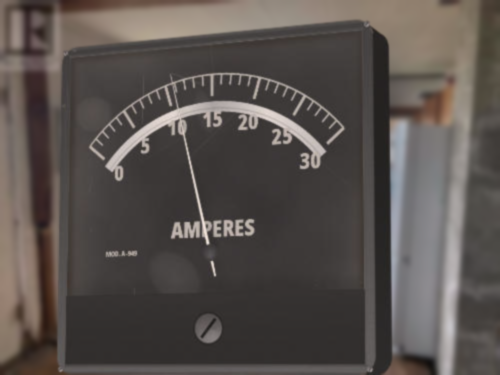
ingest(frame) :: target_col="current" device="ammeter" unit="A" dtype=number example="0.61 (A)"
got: 11 (A)
